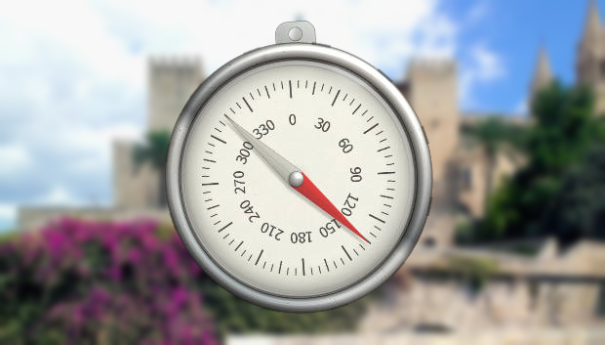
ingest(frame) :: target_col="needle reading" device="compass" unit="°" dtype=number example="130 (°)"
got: 135 (°)
